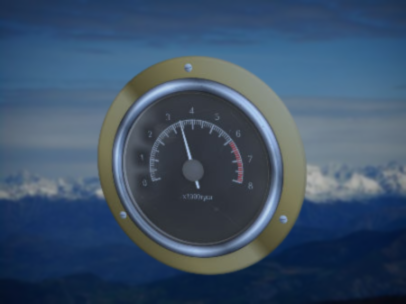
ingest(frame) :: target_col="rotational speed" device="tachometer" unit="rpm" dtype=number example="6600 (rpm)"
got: 3500 (rpm)
